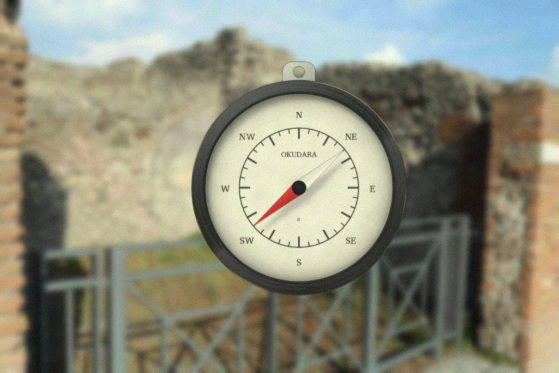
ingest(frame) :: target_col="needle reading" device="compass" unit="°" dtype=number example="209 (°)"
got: 230 (°)
